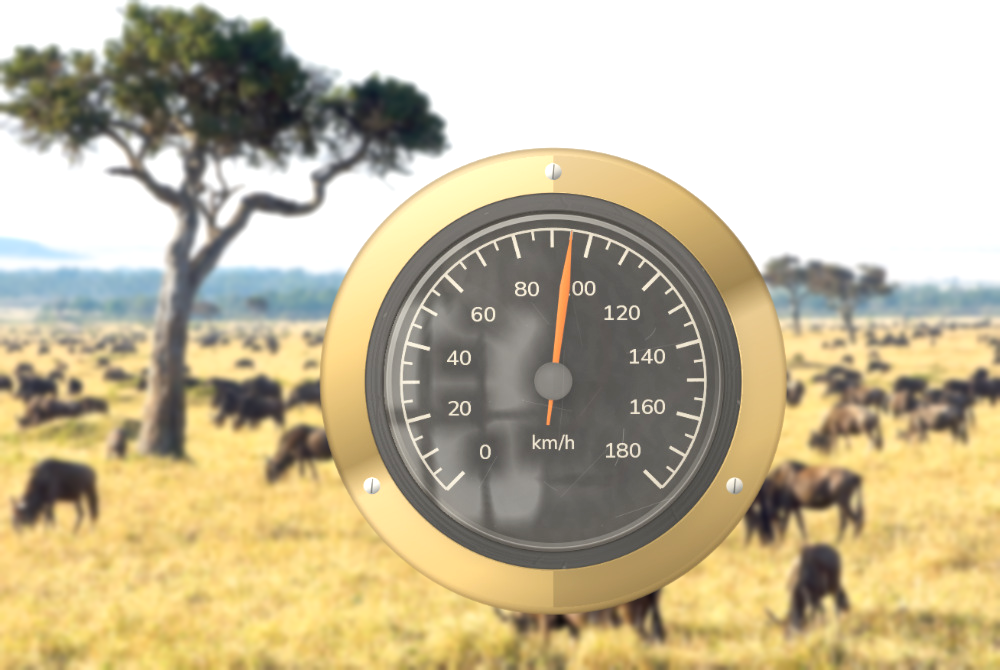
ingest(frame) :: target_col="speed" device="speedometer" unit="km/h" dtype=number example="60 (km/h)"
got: 95 (km/h)
